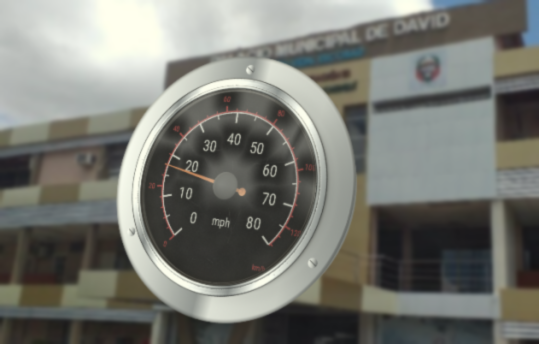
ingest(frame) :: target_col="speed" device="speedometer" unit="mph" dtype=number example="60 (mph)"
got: 17.5 (mph)
